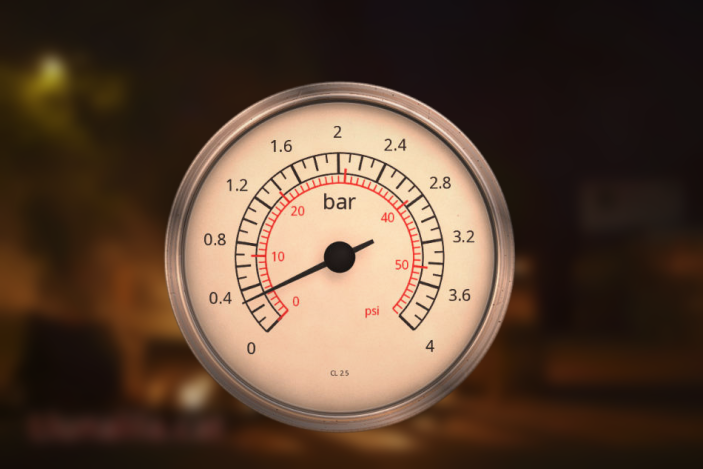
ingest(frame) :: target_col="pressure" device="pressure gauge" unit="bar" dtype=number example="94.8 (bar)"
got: 0.3 (bar)
